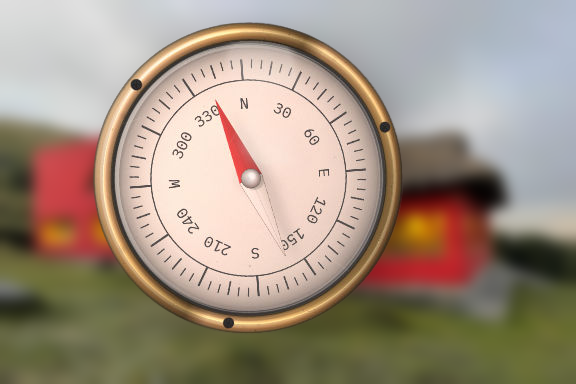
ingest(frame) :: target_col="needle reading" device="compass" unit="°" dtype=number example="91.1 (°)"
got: 340 (°)
